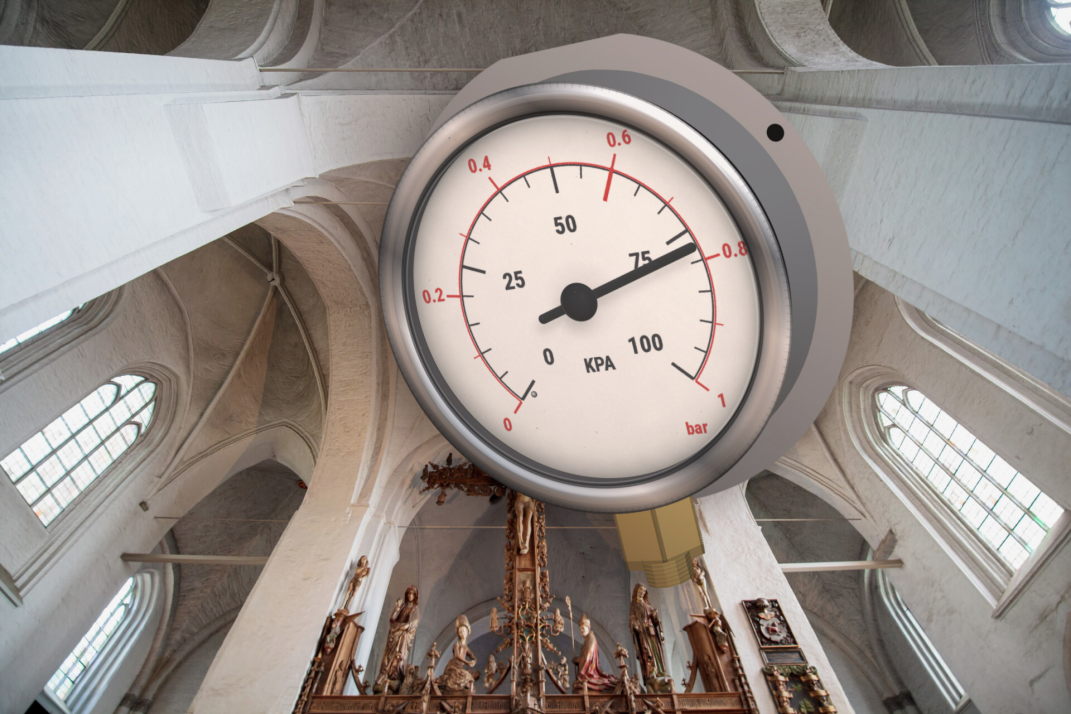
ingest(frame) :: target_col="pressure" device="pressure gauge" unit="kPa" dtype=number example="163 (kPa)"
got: 77.5 (kPa)
